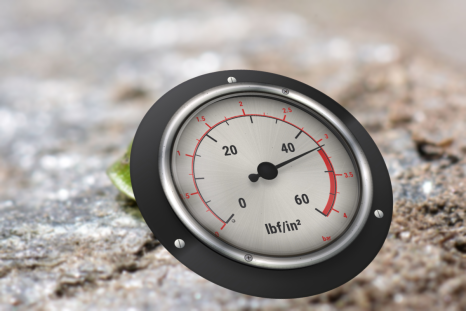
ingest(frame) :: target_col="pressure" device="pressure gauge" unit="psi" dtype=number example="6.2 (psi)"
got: 45 (psi)
